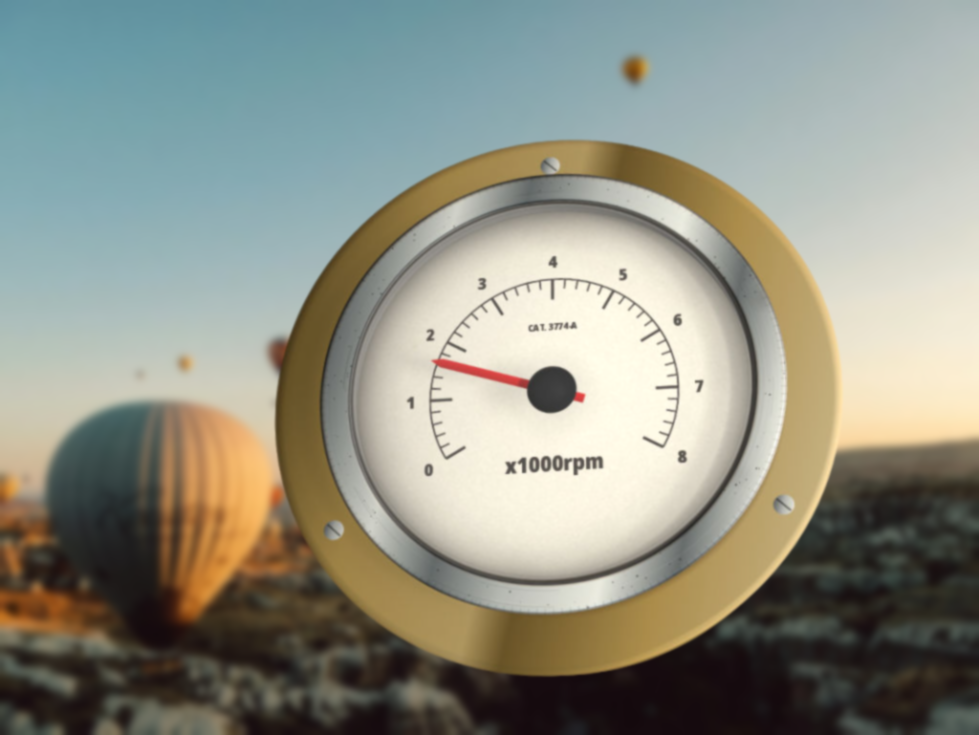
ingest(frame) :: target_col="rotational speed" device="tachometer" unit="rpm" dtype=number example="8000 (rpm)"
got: 1600 (rpm)
